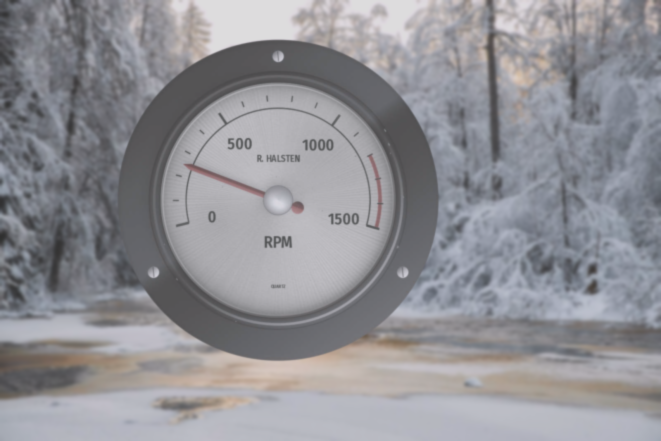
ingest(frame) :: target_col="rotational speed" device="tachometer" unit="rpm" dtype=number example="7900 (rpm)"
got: 250 (rpm)
